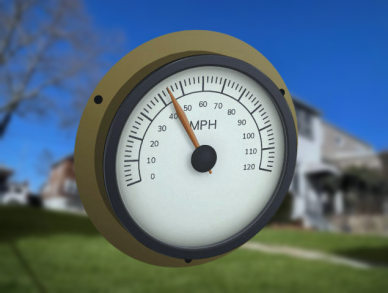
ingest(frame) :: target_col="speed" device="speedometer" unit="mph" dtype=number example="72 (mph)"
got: 44 (mph)
